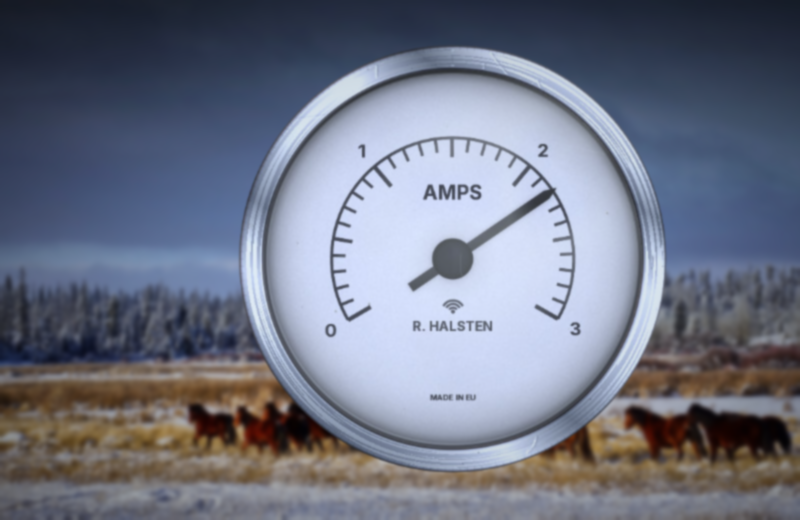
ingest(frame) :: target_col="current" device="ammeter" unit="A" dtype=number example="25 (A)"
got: 2.2 (A)
